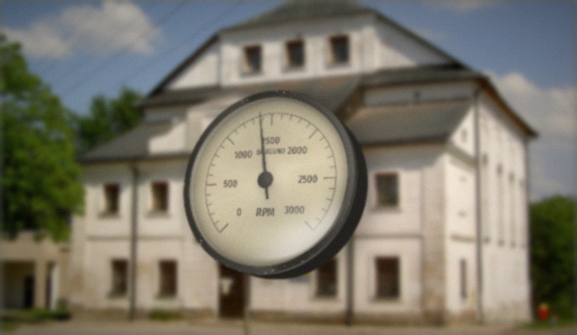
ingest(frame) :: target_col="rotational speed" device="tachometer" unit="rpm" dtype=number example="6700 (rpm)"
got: 1400 (rpm)
